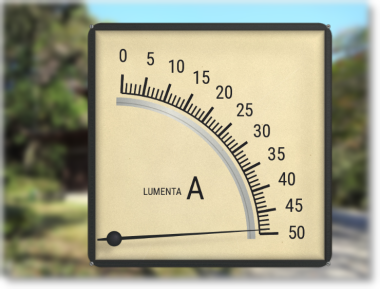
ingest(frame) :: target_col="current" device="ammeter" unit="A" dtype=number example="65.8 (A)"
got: 49 (A)
